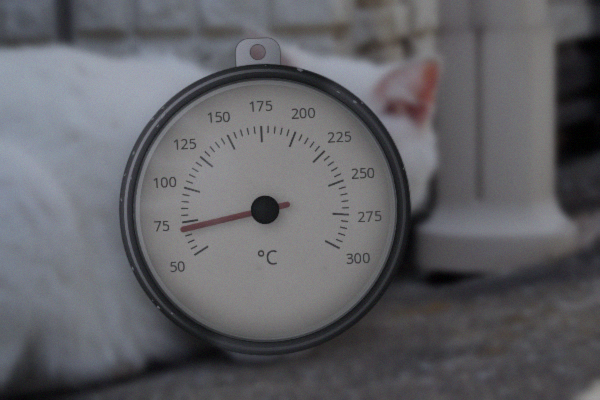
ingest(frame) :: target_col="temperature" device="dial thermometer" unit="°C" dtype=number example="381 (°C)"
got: 70 (°C)
